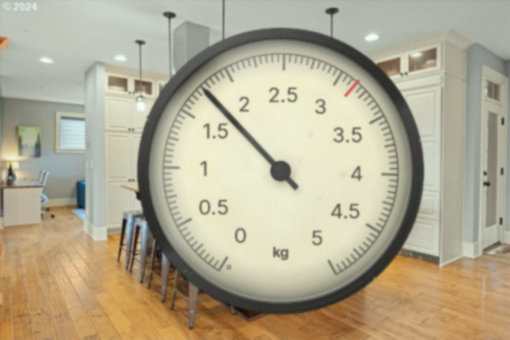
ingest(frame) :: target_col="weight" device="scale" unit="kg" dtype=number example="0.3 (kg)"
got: 1.75 (kg)
